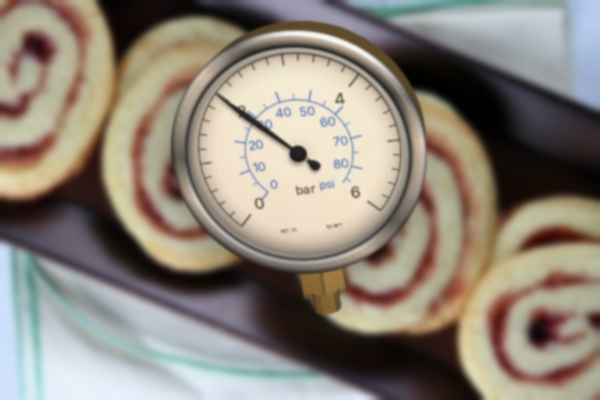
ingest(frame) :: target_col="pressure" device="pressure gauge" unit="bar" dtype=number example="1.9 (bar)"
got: 2 (bar)
